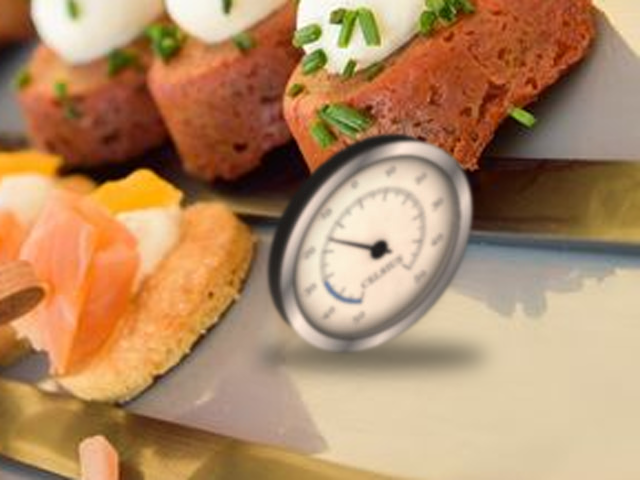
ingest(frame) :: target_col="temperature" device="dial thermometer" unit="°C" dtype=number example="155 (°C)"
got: -15 (°C)
